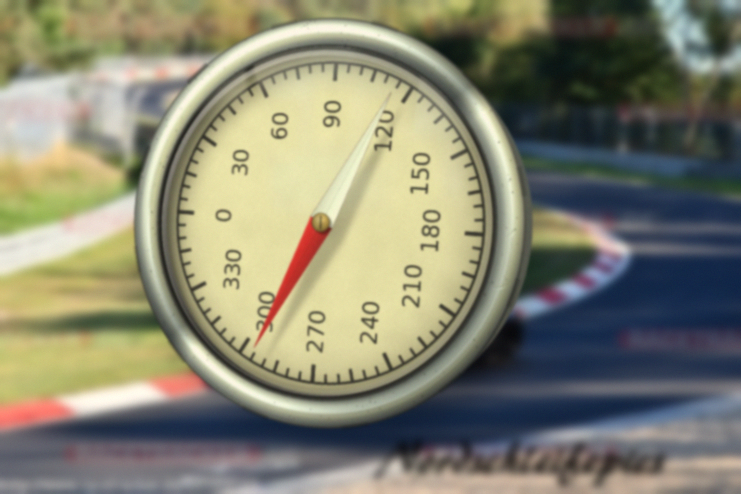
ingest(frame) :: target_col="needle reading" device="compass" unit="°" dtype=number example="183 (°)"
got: 295 (°)
